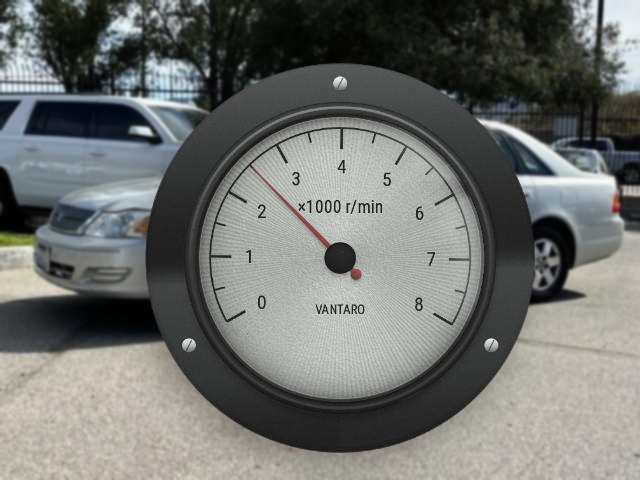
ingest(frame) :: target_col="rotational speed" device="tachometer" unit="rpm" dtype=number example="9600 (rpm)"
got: 2500 (rpm)
